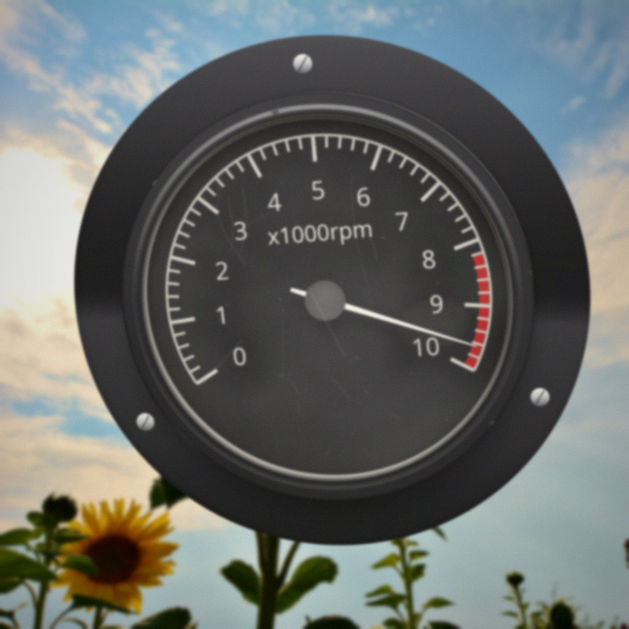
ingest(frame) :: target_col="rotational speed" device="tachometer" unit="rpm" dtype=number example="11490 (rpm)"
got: 9600 (rpm)
